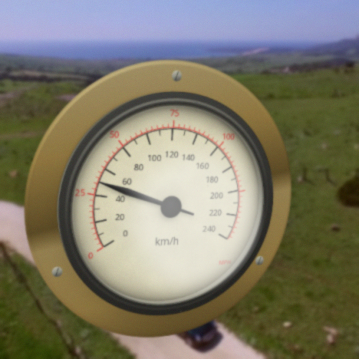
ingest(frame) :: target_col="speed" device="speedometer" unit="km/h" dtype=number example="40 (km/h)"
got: 50 (km/h)
